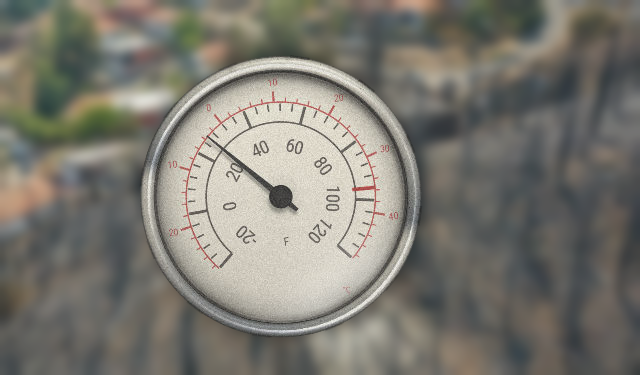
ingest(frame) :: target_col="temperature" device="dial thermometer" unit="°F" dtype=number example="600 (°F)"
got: 26 (°F)
